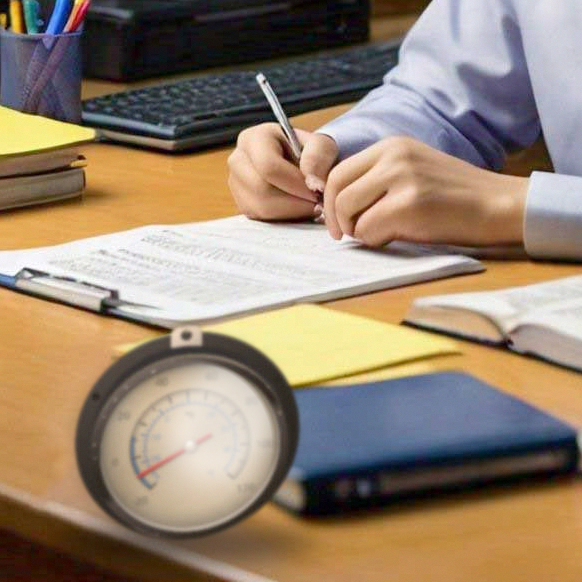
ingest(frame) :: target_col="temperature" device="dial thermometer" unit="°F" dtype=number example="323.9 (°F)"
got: -10 (°F)
